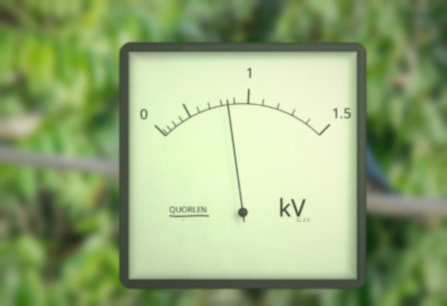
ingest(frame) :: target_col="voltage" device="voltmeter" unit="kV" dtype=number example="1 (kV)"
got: 0.85 (kV)
